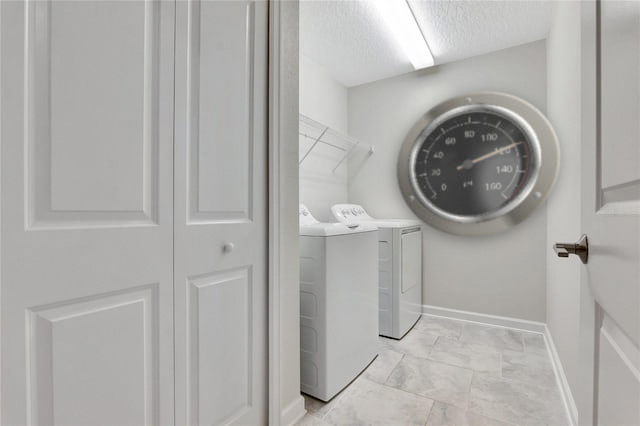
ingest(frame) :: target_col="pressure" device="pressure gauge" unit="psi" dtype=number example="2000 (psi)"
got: 120 (psi)
